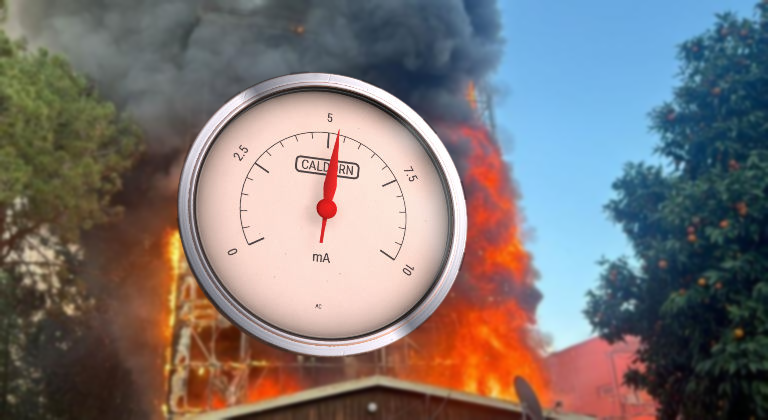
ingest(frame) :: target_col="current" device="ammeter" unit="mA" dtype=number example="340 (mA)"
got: 5.25 (mA)
